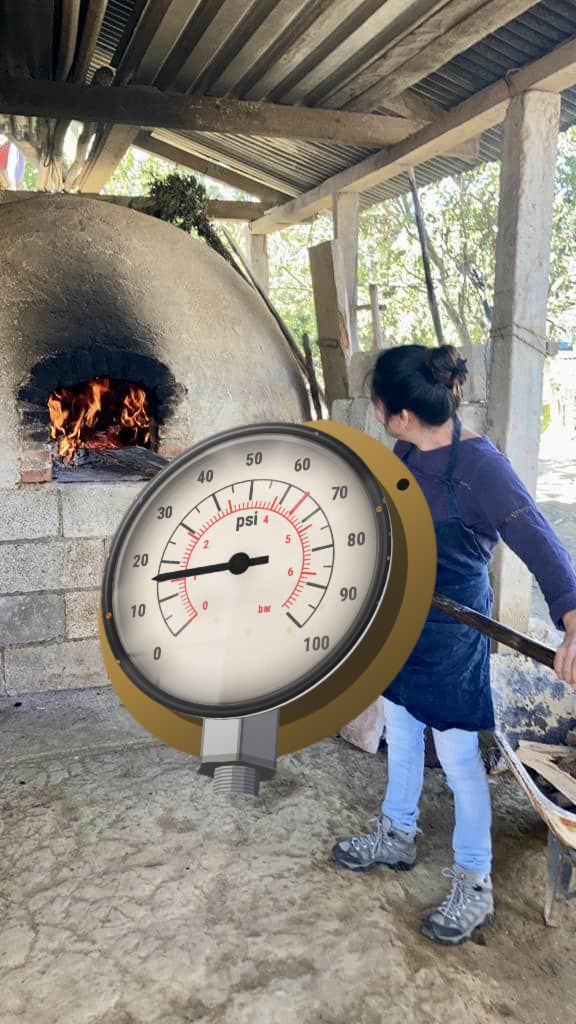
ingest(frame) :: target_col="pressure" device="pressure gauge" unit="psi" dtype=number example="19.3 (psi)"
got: 15 (psi)
